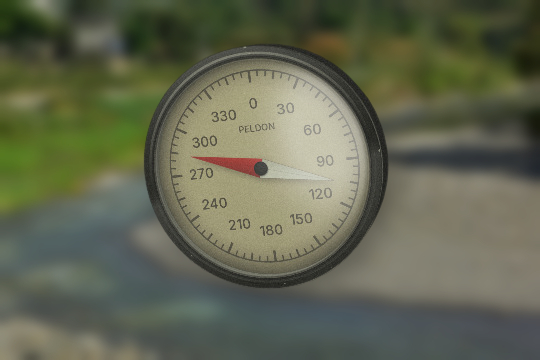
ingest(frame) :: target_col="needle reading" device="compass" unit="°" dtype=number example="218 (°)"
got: 285 (°)
